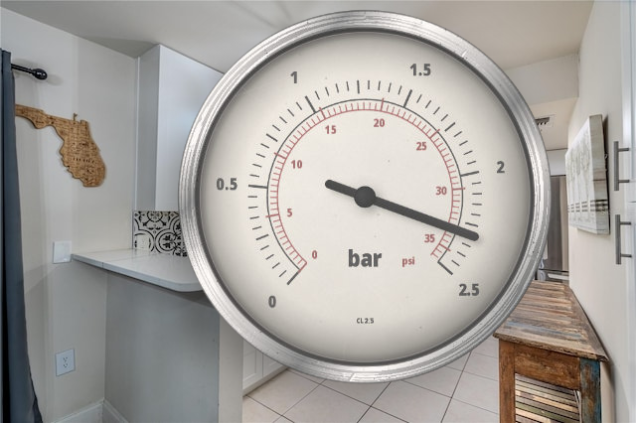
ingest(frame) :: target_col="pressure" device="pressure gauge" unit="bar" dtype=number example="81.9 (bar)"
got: 2.3 (bar)
